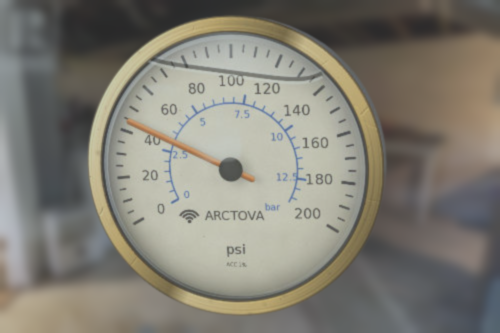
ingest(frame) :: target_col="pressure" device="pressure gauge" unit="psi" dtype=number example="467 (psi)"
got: 45 (psi)
